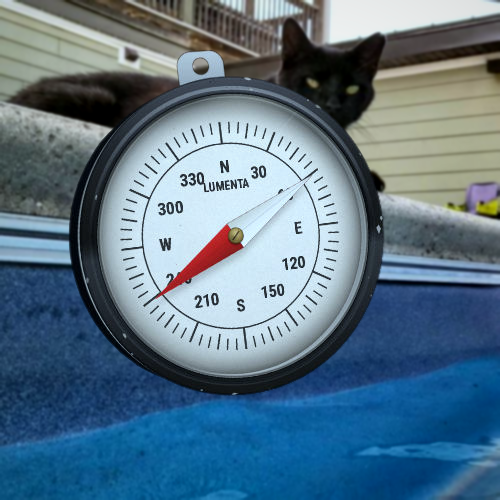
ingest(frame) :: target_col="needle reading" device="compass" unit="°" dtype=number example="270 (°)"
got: 240 (°)
